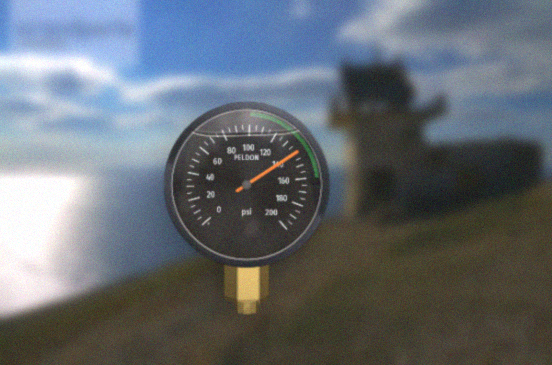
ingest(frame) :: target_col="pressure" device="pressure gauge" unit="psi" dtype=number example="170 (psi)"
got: 140 (psi)
